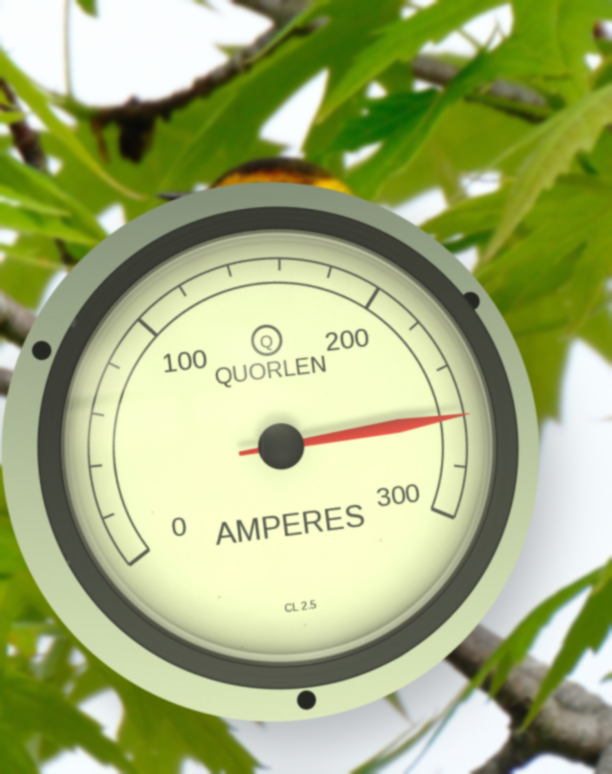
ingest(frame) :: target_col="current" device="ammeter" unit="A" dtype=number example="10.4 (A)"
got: 260 (A)
